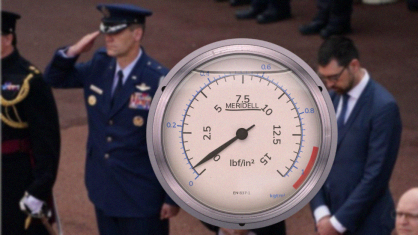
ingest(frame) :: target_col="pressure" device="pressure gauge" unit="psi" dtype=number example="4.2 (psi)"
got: 0.5 (psi)
